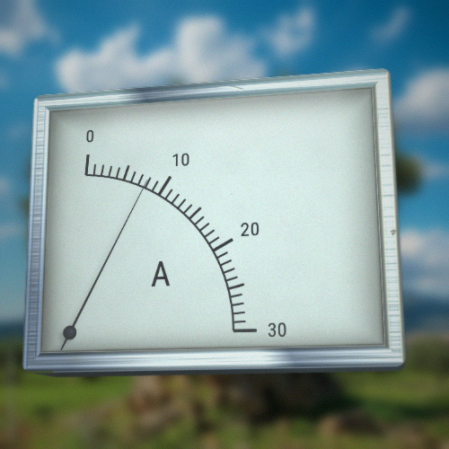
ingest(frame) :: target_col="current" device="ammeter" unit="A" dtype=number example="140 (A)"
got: 8 (A)
